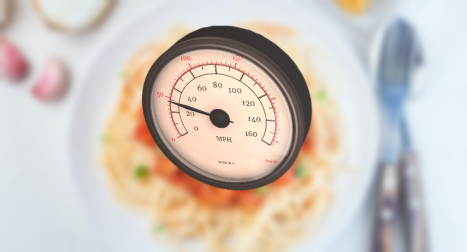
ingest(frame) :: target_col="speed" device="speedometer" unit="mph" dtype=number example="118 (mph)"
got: 30 (mph)
